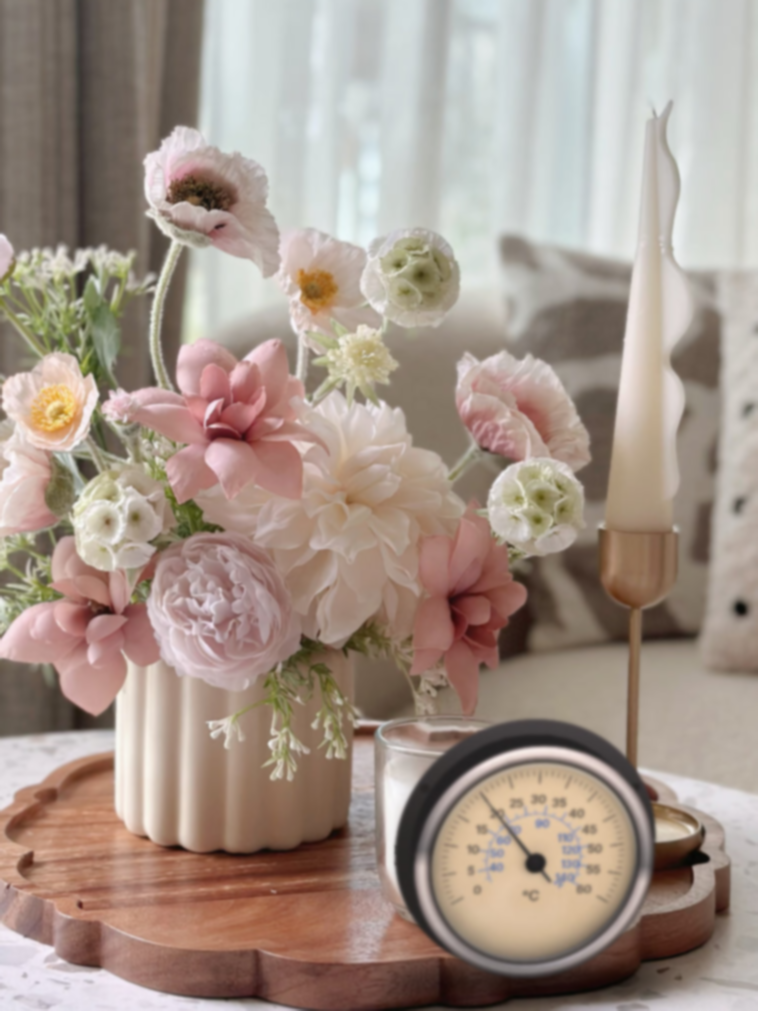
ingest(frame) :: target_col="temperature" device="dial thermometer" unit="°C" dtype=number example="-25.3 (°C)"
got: 20 (°C)
